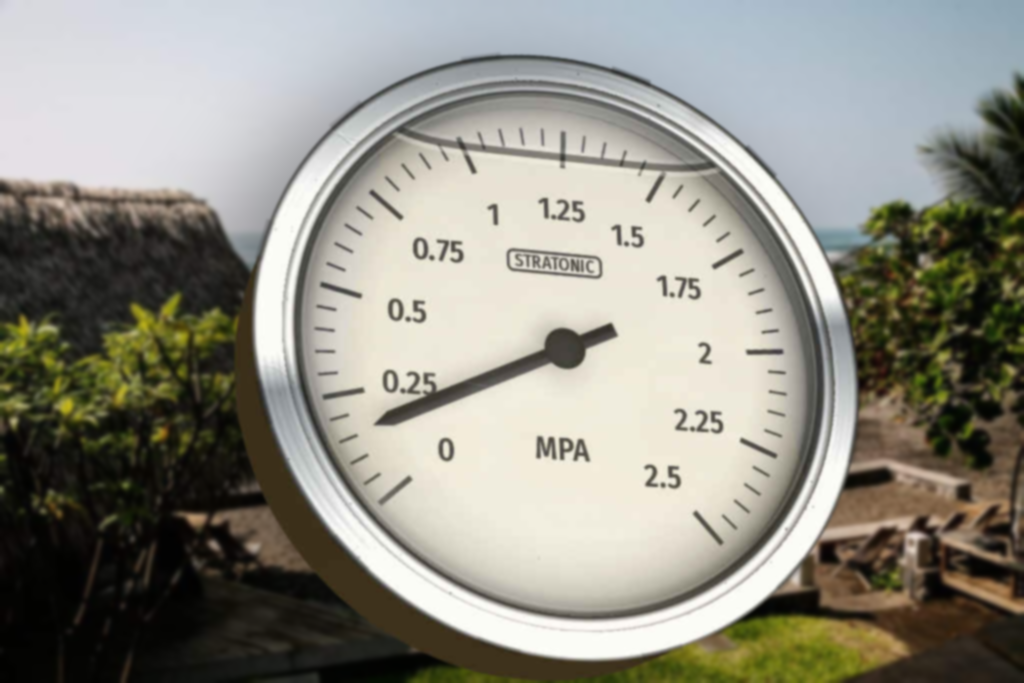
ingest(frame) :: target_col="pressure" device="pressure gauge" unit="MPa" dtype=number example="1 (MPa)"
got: 0.15 (MPa)
